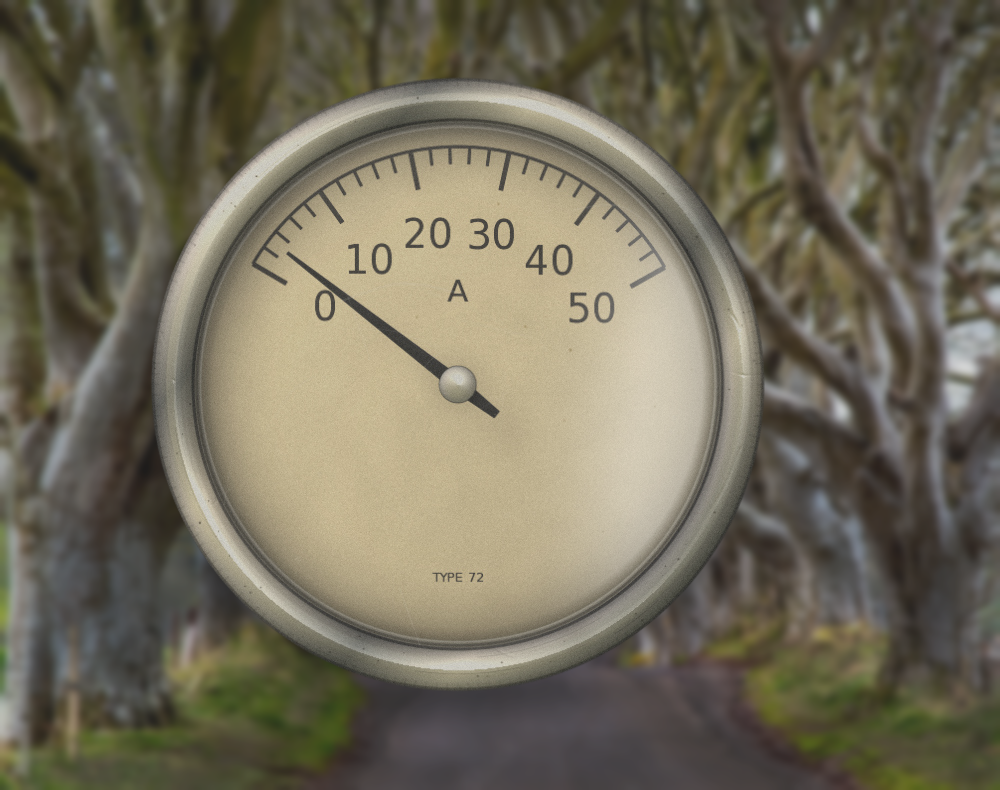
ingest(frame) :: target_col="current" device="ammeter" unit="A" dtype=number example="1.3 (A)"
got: 3 (A)
